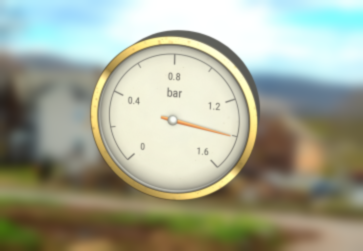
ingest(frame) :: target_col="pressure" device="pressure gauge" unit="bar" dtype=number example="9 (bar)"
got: 1.4 (bar)
